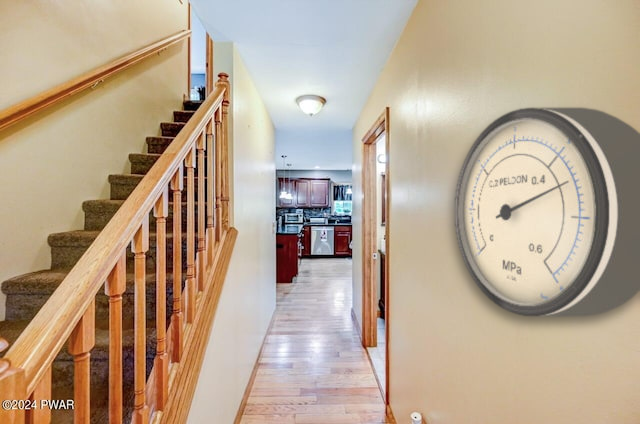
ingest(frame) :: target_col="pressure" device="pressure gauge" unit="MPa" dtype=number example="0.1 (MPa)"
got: 0.45 (MPa)
